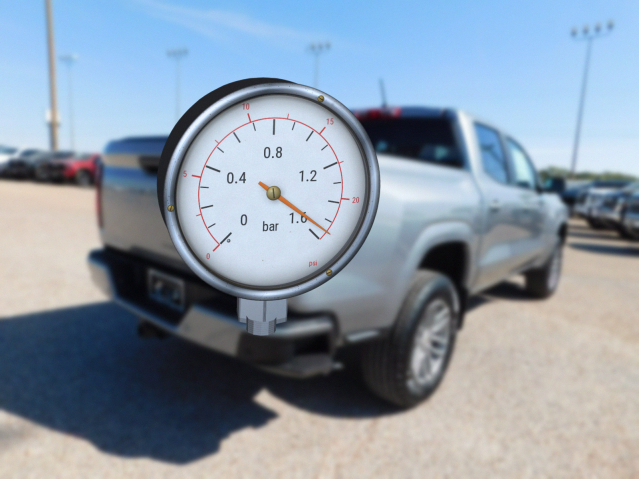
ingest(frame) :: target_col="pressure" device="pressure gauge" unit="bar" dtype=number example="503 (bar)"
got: 1.55 (bar)
